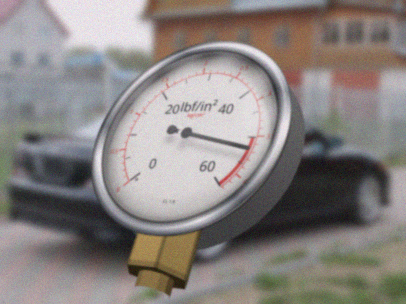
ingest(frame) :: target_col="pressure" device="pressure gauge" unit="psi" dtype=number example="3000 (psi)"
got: 52.5 (psi)
